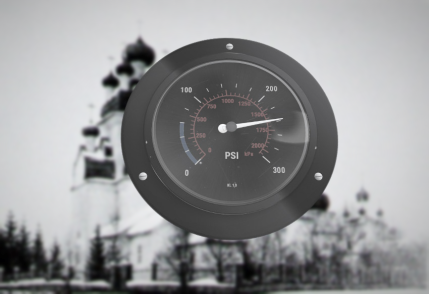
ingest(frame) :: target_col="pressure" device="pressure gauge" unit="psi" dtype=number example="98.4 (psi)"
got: 240 (psi)
